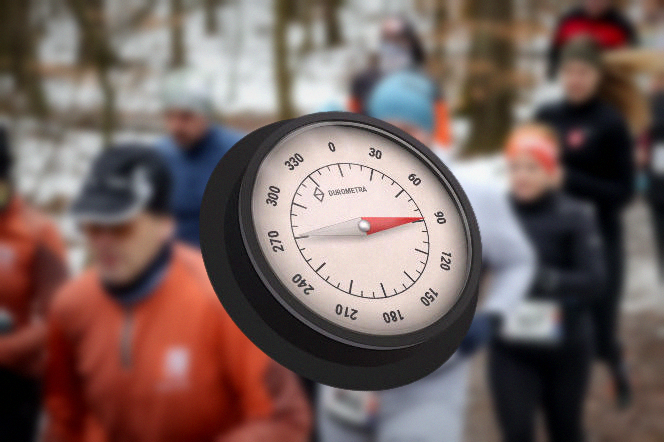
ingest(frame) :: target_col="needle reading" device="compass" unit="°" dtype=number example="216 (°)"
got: 90 (°)
